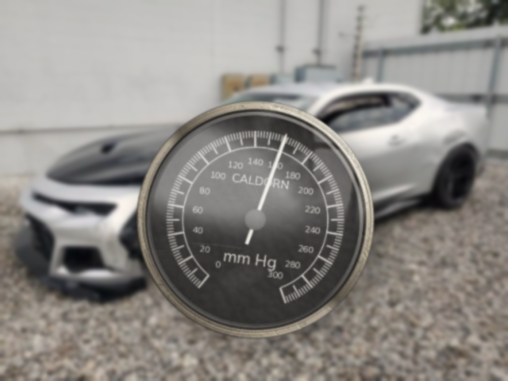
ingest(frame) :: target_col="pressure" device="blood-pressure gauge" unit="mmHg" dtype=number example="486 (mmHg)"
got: 160 (mmHg)
